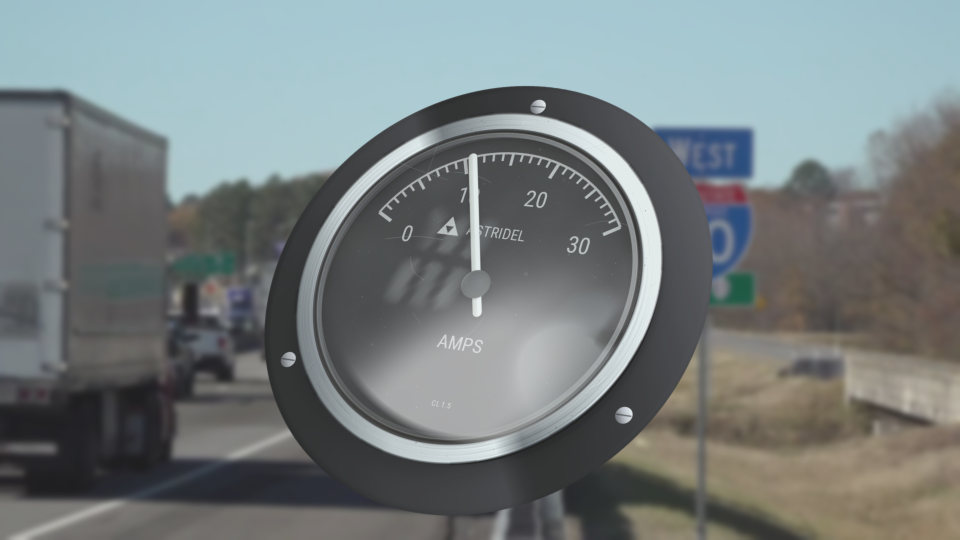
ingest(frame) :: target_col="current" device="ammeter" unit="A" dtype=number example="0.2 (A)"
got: 11 (A)
